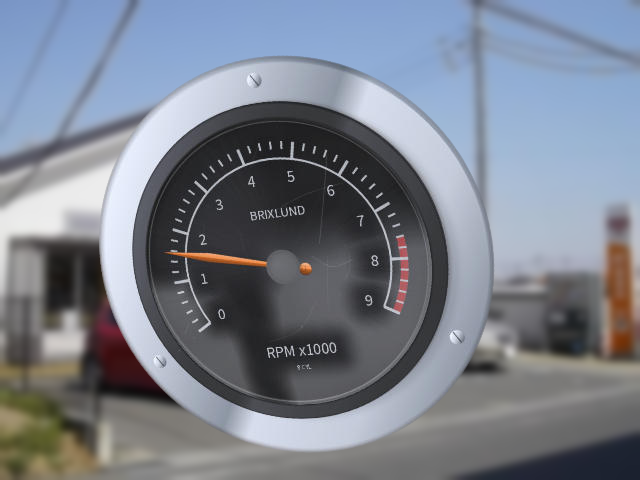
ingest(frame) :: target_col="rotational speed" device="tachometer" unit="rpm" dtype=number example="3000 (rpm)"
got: 1600 (rpm)
